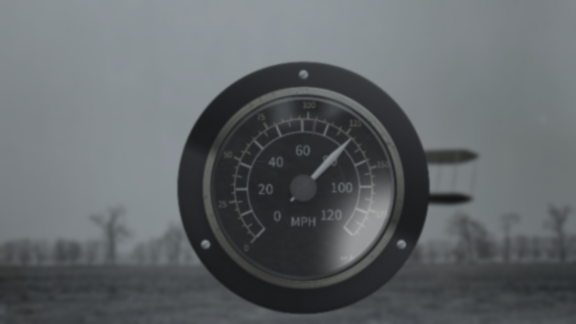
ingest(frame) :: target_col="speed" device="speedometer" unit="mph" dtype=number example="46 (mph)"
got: 80 (mph)
